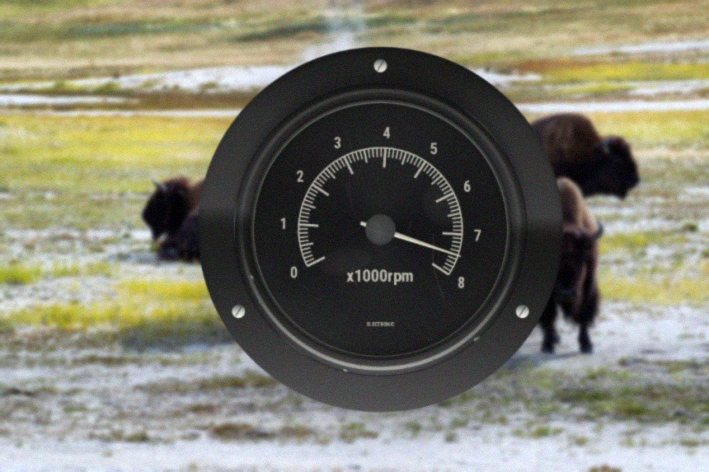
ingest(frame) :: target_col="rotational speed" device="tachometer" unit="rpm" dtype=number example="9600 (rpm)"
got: 7500 (rpm)
